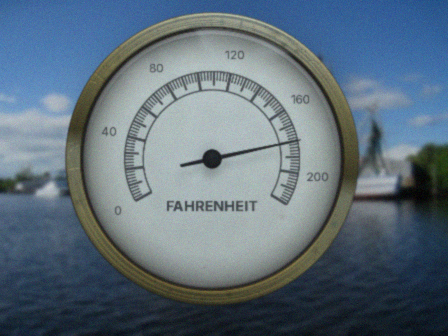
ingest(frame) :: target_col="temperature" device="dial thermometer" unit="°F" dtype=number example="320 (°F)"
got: 180 (°F)
